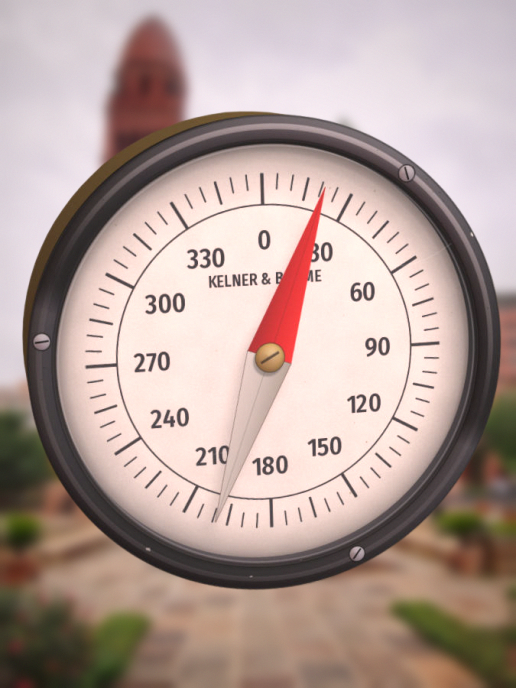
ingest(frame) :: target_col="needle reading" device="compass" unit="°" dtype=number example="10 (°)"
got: 20 (°)
